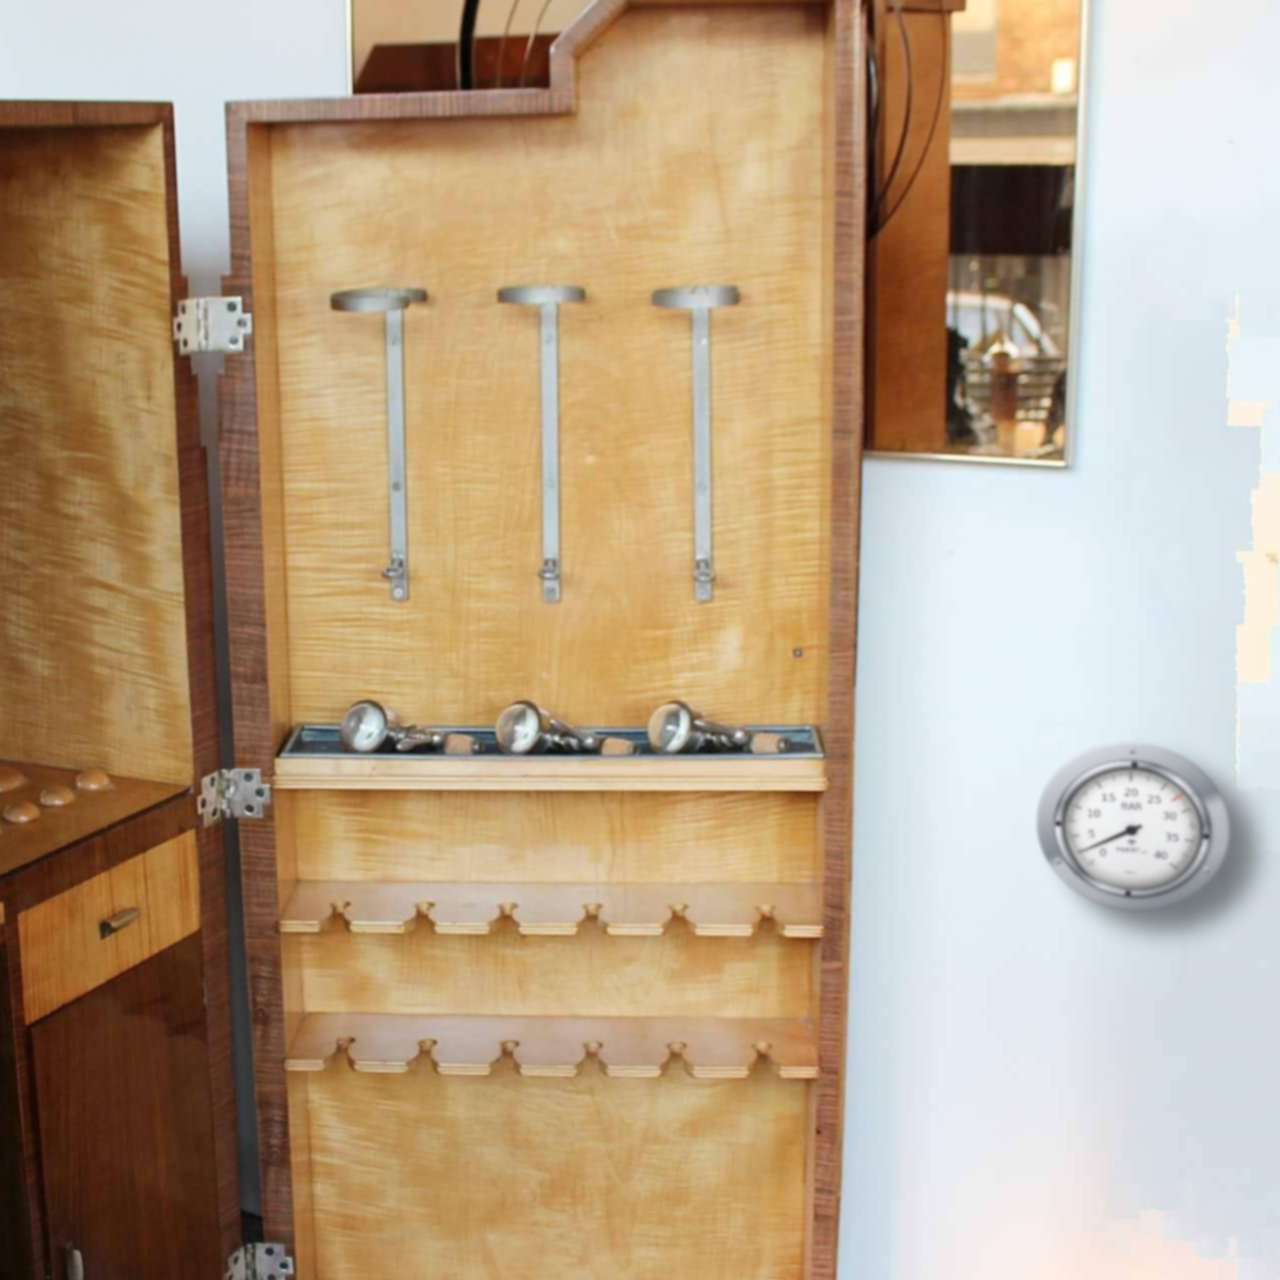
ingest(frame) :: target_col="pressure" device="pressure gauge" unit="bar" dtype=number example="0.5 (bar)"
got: 2.5 (bar)
